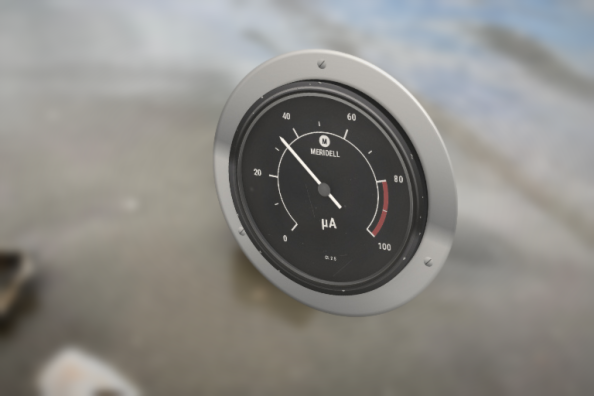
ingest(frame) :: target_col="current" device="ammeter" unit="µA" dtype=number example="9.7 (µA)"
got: 35 (µA)
